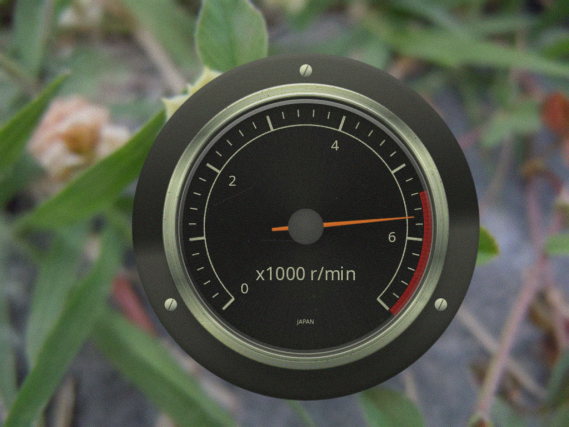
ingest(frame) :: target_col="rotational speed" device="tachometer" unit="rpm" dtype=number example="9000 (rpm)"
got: 5700 (rpm)
